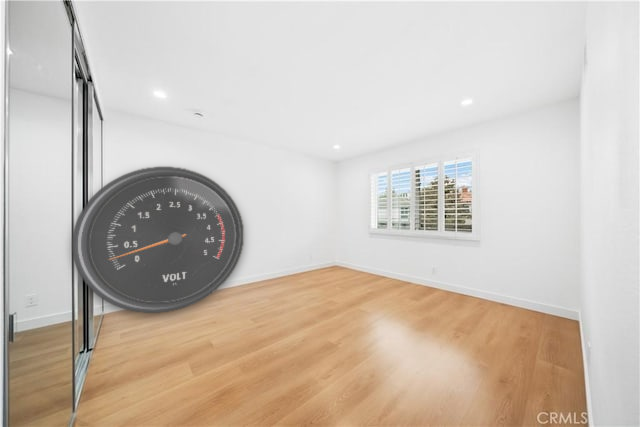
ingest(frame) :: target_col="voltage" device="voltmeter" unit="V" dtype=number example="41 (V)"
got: 0.25 (V)
